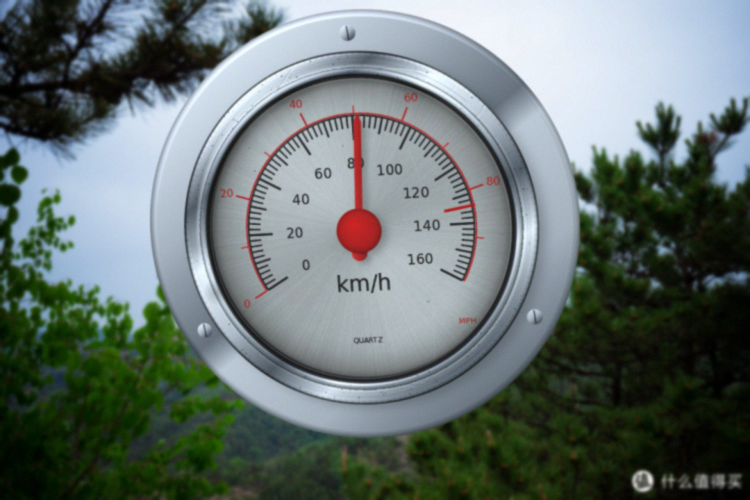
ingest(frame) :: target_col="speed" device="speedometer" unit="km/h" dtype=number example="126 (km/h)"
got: 82 (km/h)
